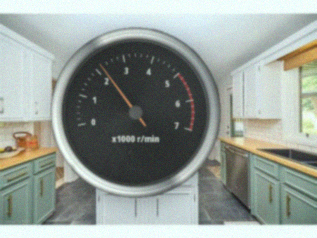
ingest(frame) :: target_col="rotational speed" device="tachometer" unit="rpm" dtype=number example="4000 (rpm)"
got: 2200 (rpm)
